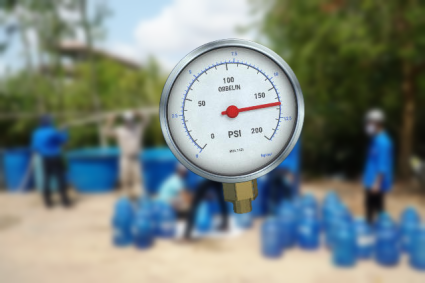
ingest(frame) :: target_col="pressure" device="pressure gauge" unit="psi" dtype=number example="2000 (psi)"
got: 165 (psi)
